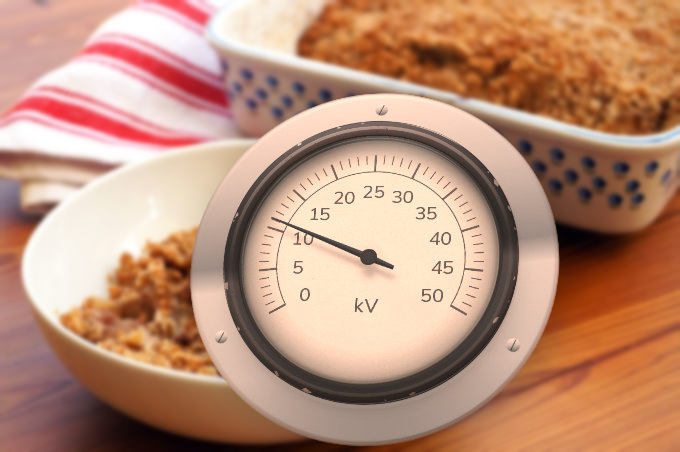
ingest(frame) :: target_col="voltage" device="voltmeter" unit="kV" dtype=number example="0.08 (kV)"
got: 11 (kV)
